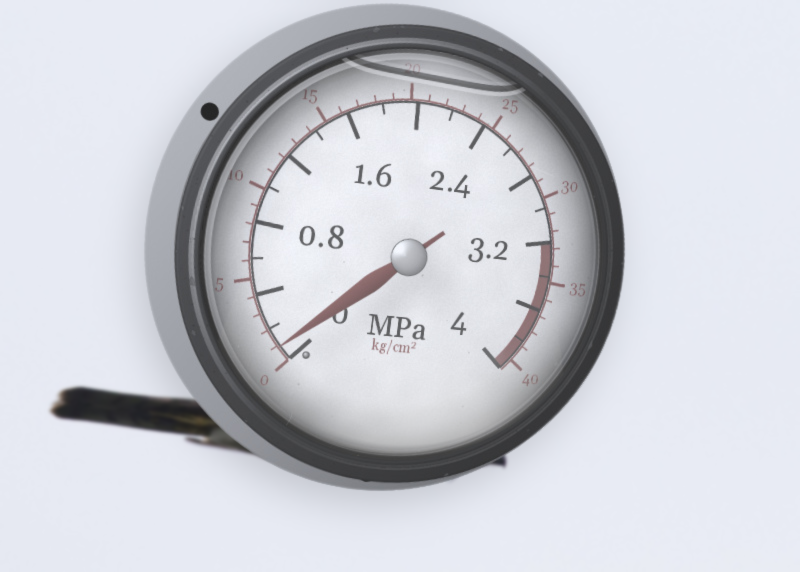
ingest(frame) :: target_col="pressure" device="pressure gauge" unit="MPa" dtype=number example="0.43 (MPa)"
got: 0.1 (MPa)
